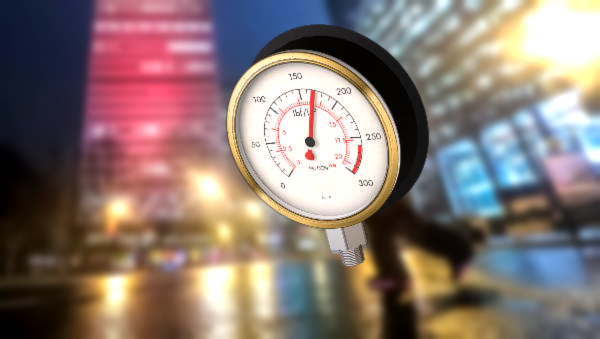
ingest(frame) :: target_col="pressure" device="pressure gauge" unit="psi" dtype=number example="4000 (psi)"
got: 170 (psi)
